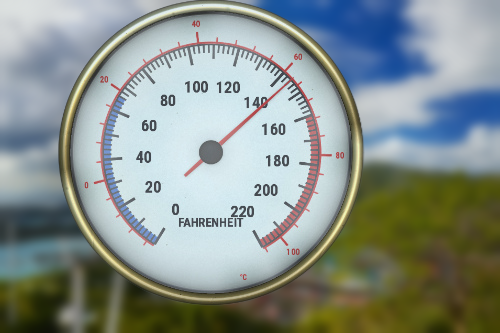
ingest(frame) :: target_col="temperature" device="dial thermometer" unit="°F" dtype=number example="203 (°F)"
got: 144 (°F)
